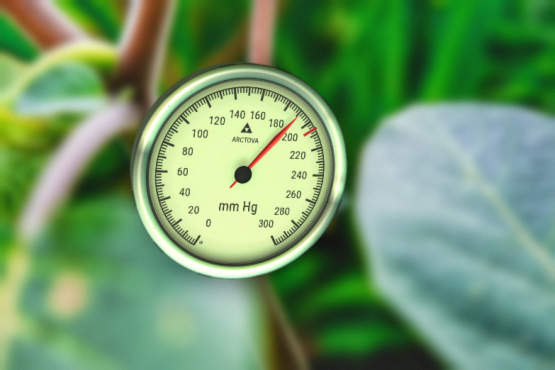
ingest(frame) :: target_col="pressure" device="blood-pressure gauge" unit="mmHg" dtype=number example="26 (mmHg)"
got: 190 (mmHg)
